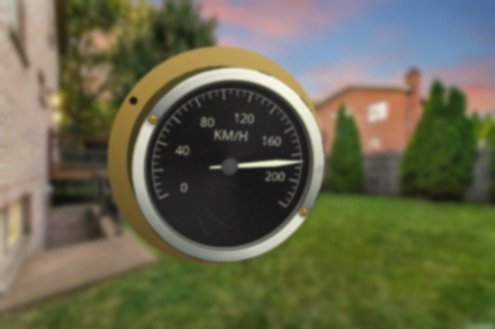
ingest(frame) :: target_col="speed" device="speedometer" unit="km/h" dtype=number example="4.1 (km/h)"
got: 185 (km/h)
